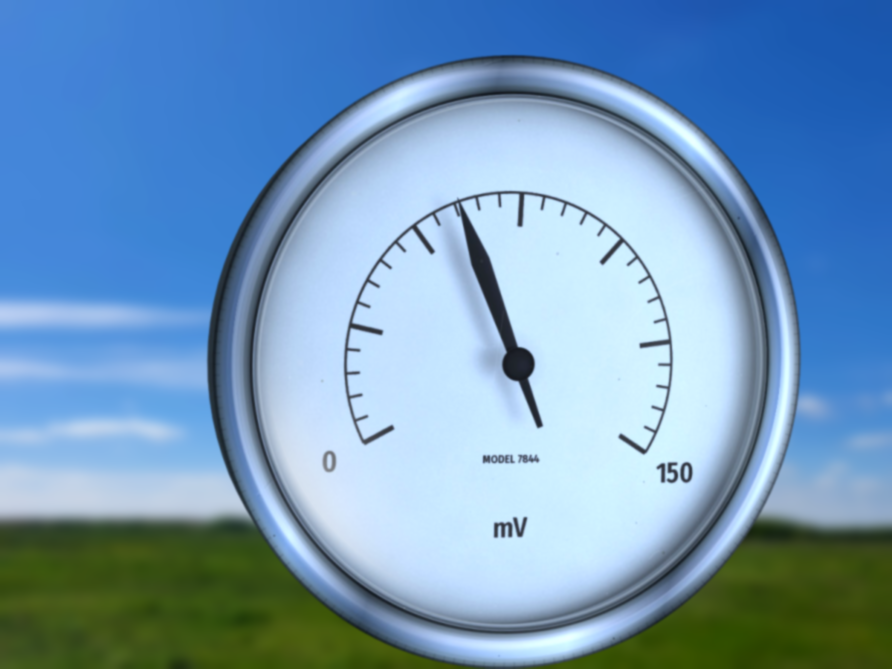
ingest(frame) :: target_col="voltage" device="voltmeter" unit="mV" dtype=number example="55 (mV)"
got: 60 (mV)
